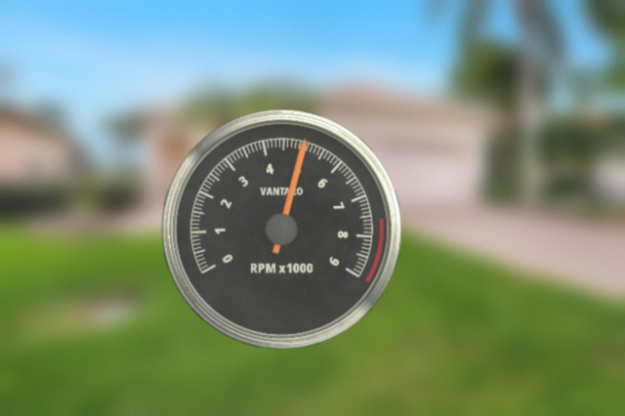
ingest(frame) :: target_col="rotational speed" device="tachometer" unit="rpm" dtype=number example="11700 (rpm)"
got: 5000 (rpm)
